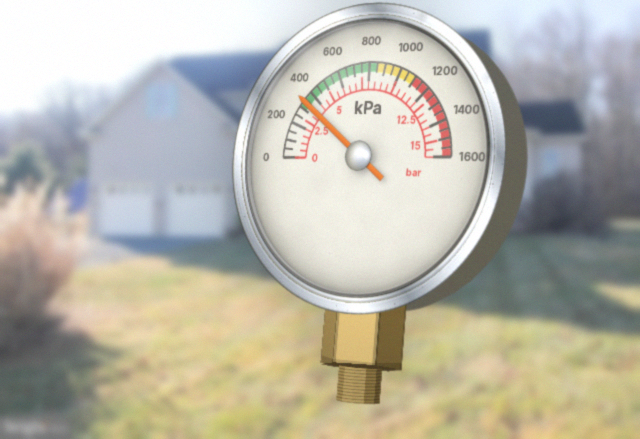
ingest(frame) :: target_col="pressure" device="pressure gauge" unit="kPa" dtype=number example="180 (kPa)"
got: 350 (kPa)
